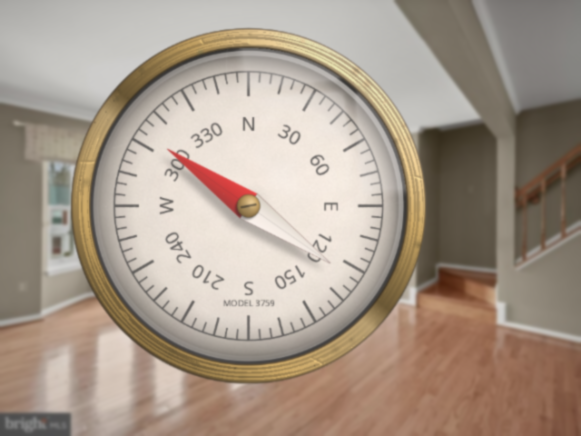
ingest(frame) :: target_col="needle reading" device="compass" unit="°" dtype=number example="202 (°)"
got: 305 (°)
